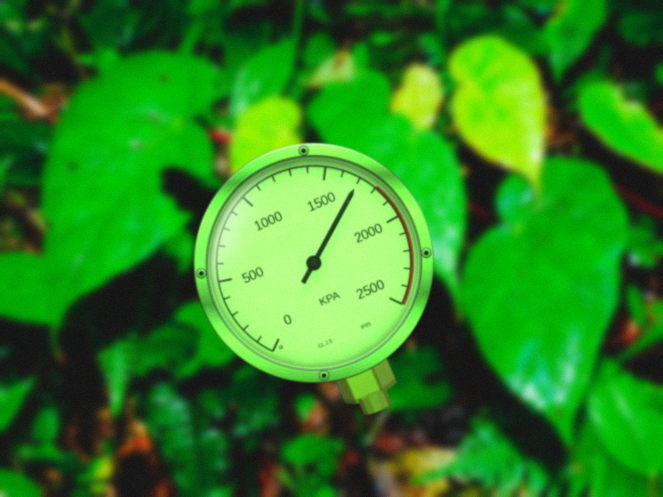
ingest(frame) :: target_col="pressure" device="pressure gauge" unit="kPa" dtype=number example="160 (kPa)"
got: 1700 (kPa)
